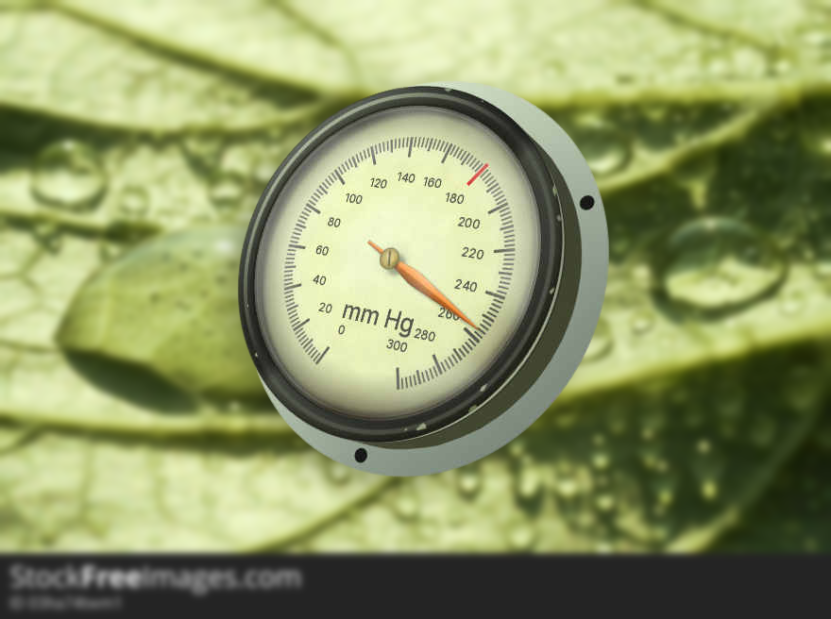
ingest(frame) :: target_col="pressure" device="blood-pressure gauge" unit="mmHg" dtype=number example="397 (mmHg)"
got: 256 (mmHg)
